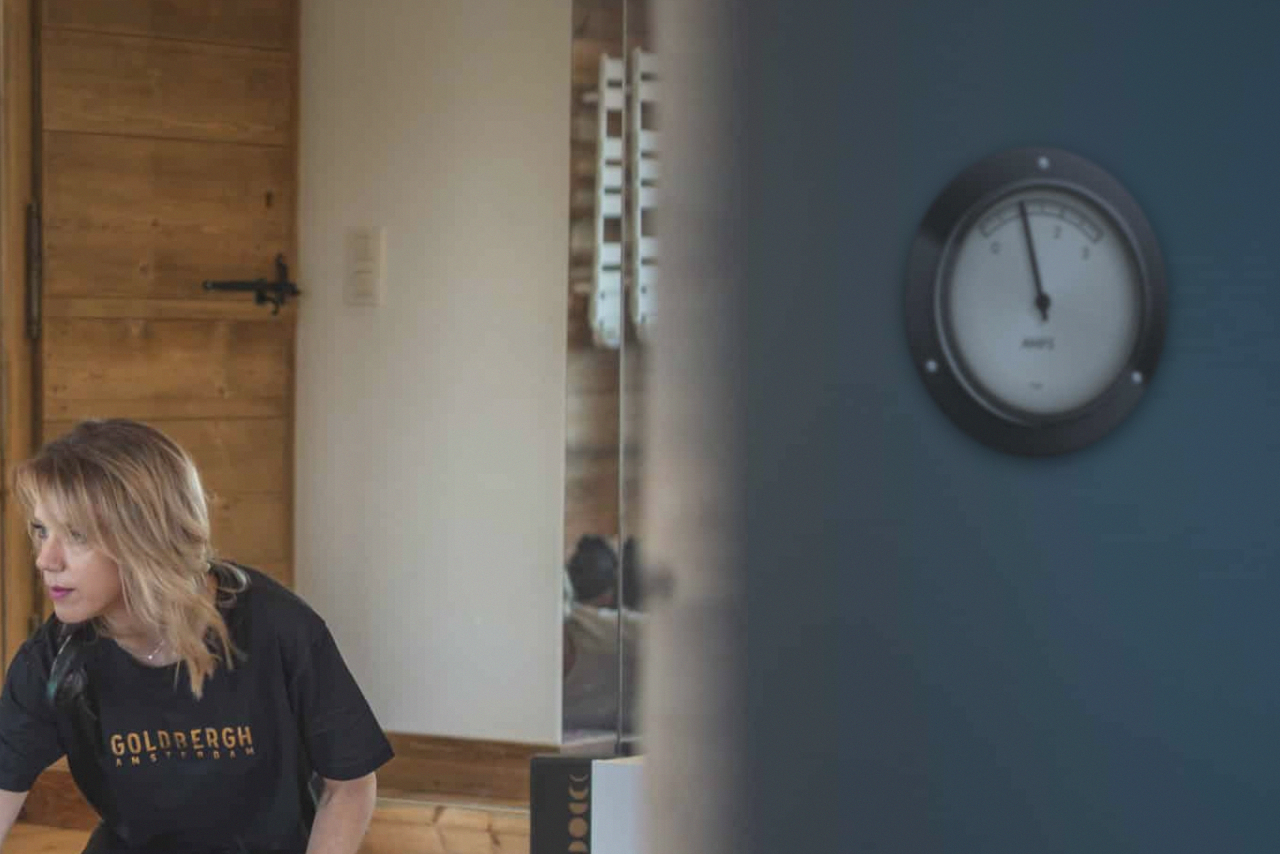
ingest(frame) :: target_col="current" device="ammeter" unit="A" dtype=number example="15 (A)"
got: 1 (A)
